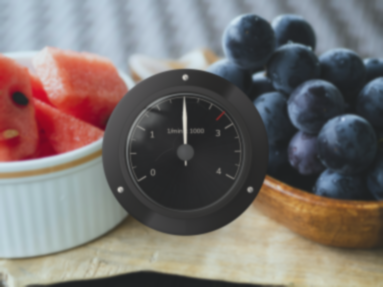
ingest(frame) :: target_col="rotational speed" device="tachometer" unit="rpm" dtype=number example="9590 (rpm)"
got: 2000 (rpm)
